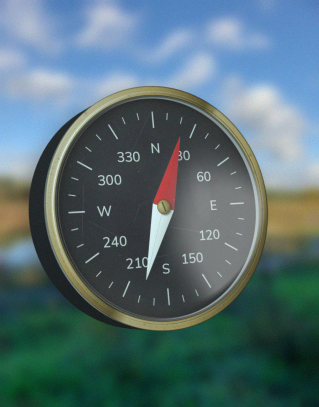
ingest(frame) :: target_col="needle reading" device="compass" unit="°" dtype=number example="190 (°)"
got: 20 (°)
